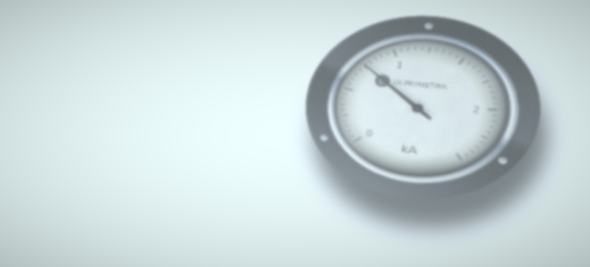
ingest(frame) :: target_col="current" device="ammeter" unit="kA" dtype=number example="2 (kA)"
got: 0.75 (kA)
